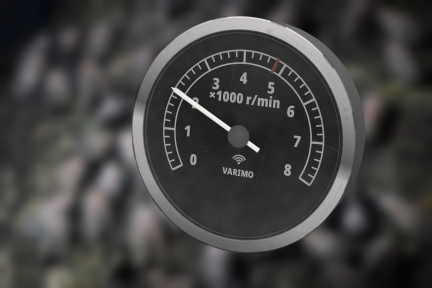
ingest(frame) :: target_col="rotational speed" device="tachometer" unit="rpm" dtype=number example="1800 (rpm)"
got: 2000 (rpm)
